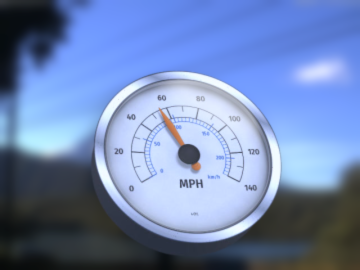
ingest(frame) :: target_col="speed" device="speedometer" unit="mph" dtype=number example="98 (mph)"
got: 55 (mph)
